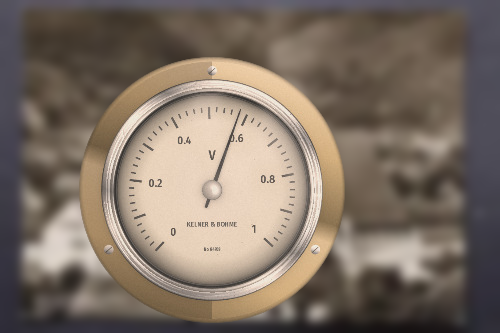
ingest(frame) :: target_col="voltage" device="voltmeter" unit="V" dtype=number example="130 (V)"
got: 0.58 (V)
